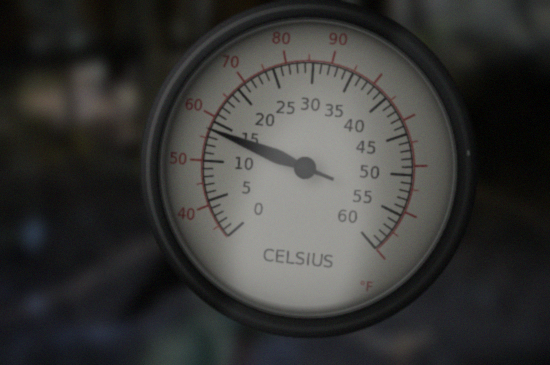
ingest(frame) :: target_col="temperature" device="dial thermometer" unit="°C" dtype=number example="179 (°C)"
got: 14 (°C)
